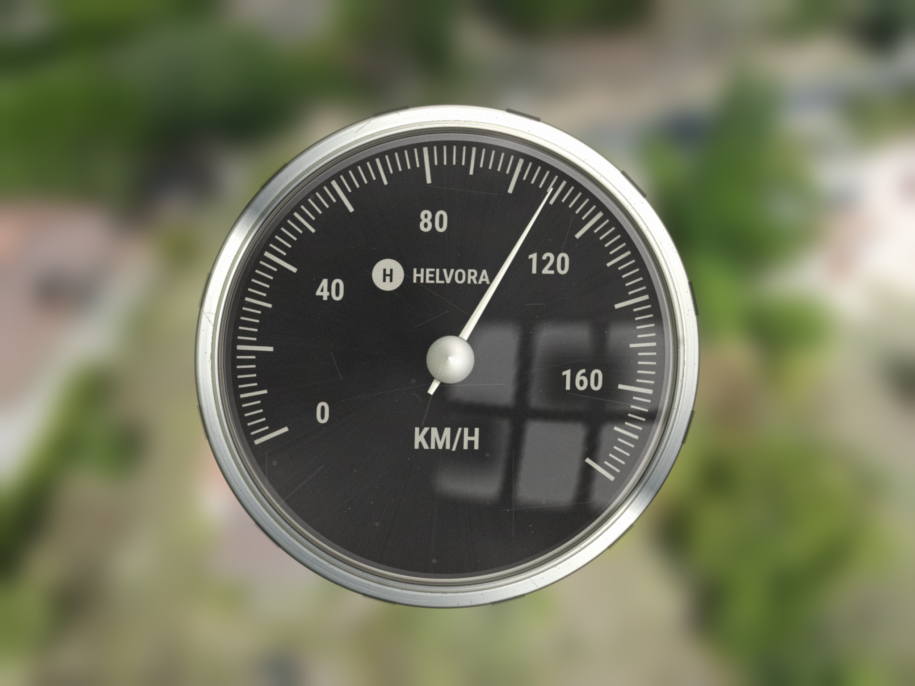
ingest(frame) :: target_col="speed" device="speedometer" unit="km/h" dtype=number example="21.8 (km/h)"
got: 108 (km/h)
